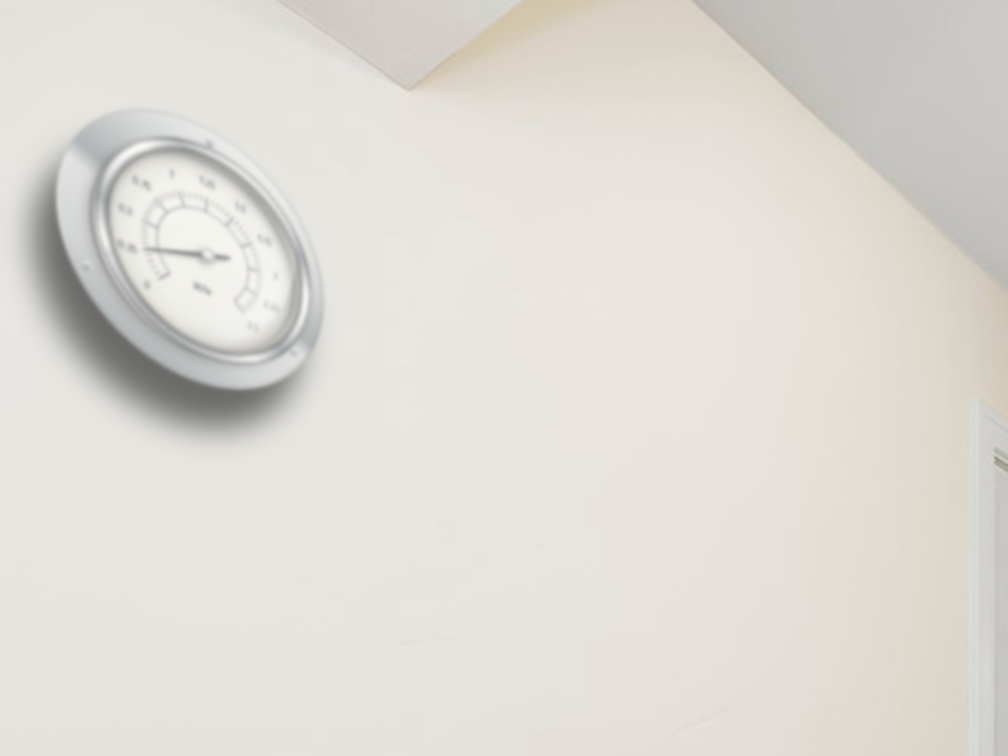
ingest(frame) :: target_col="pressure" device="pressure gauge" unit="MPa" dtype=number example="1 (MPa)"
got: 0.25 (MPa)
